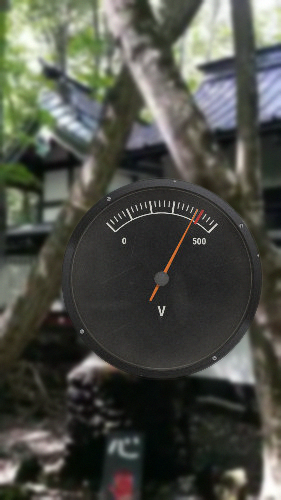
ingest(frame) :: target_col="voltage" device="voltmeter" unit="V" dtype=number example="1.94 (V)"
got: 400 (V)
